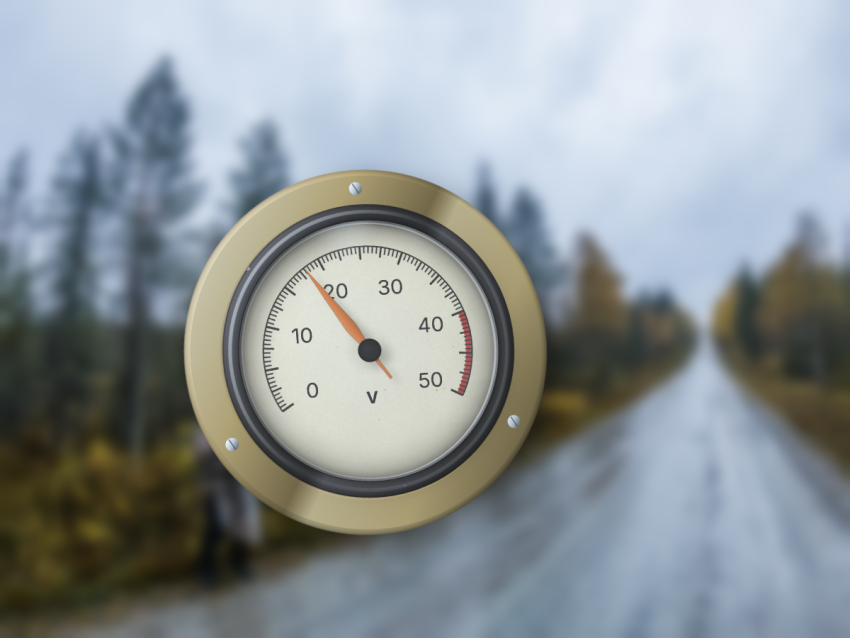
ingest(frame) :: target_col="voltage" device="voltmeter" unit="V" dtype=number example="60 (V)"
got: 18 (V)
